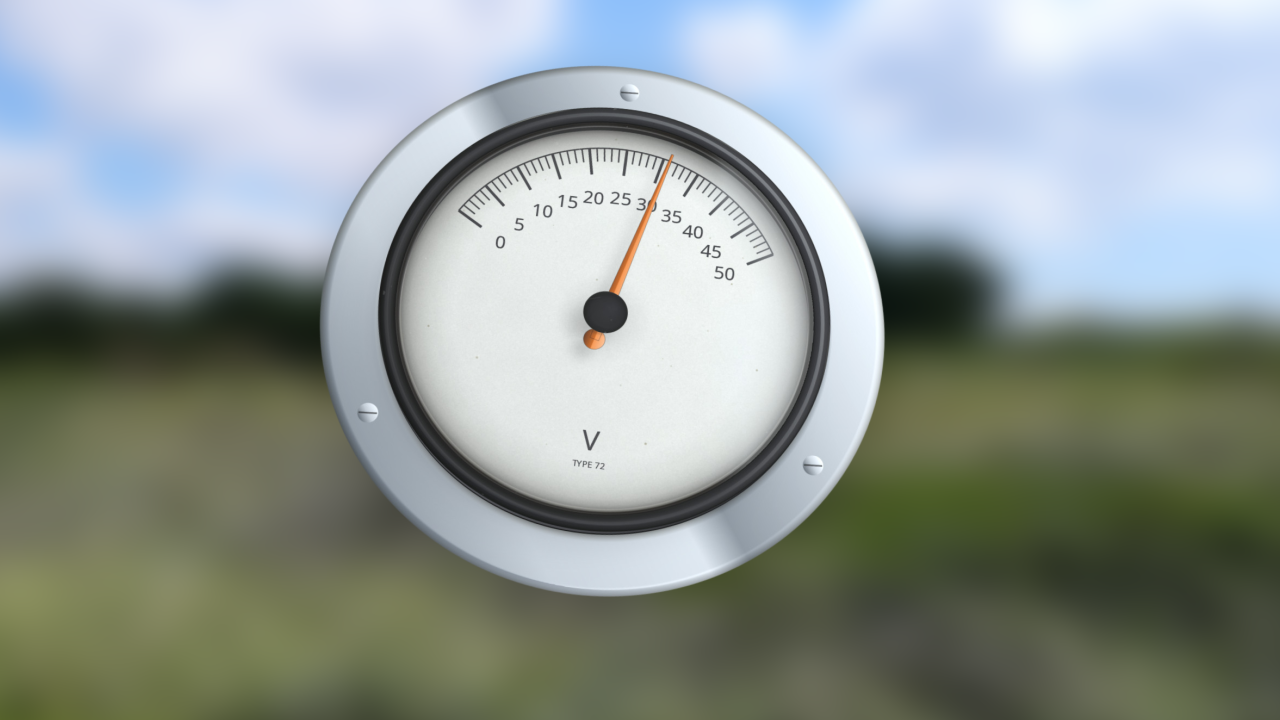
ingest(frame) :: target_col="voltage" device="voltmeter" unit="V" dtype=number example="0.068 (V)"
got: 31 (V)
